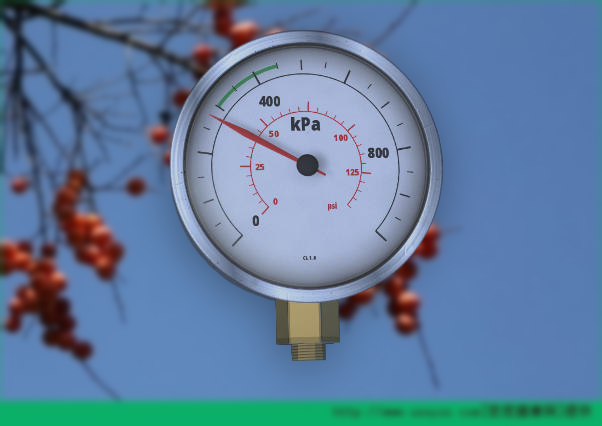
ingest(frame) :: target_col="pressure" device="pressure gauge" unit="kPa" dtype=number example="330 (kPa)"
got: 275 (kPa)
